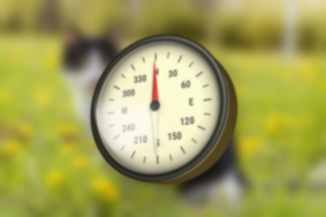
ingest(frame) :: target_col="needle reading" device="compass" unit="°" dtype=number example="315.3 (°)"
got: 0 (°)
